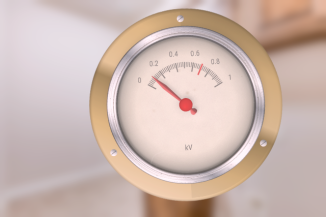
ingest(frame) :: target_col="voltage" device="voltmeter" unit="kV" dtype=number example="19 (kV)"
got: 0.1 (kV)
